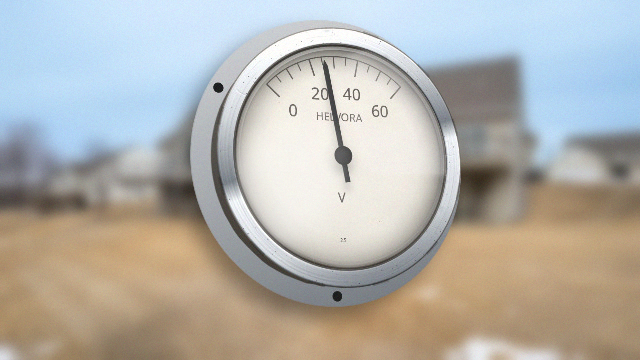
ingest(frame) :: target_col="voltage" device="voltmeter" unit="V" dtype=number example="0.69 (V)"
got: 25 (V)
